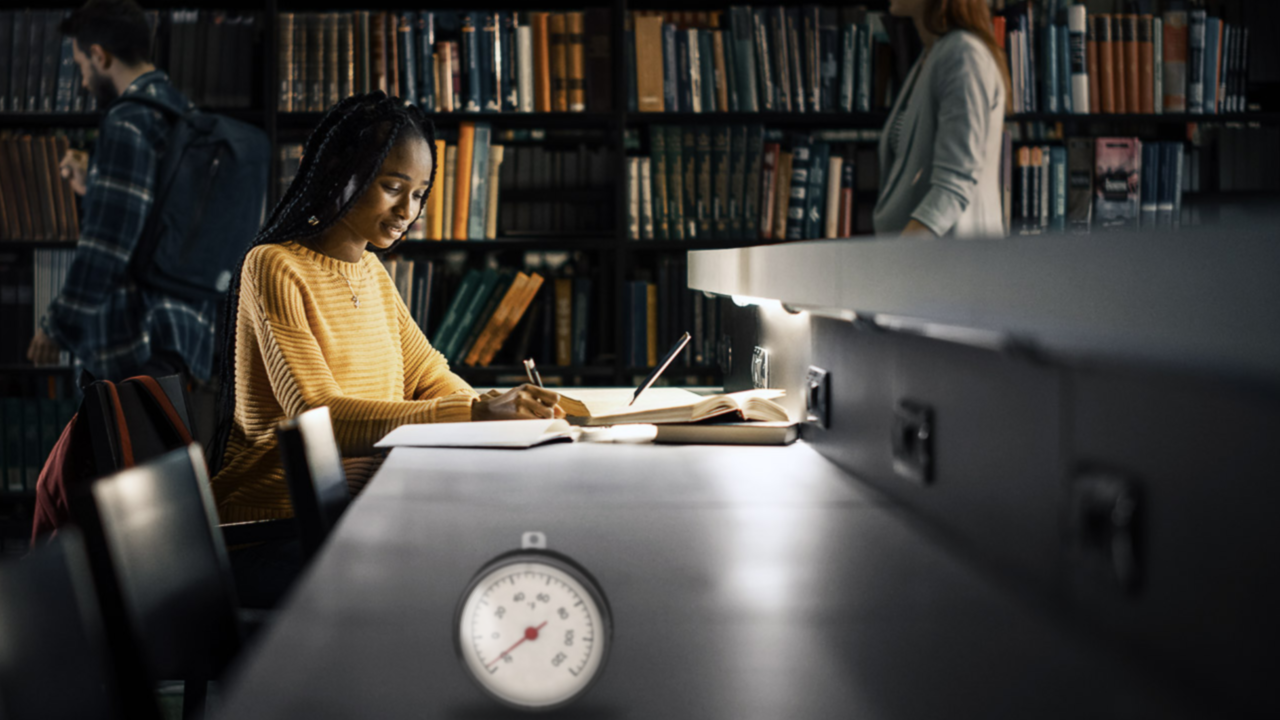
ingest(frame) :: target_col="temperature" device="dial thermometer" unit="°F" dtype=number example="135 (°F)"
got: -16 (°F)
